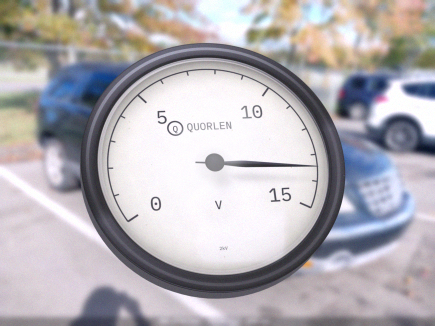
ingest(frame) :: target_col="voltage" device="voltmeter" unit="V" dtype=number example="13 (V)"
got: 13.5 (V)
